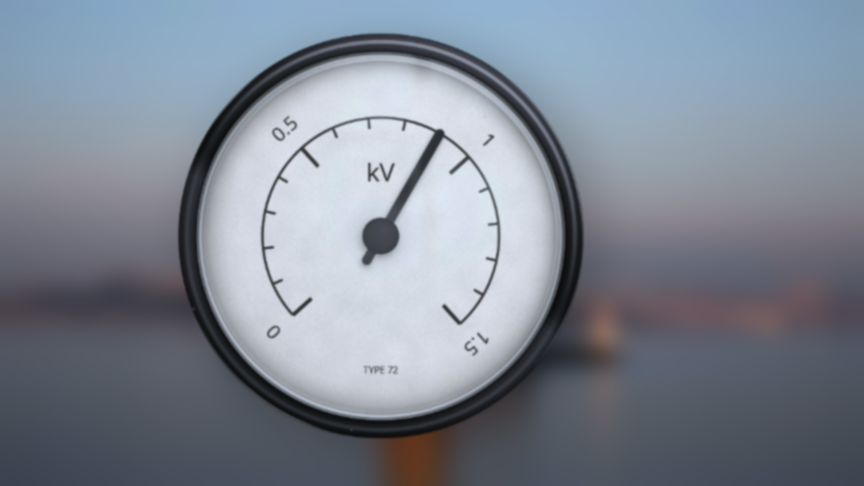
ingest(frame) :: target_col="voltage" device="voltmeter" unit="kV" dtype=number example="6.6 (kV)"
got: 0.9 (kV)
